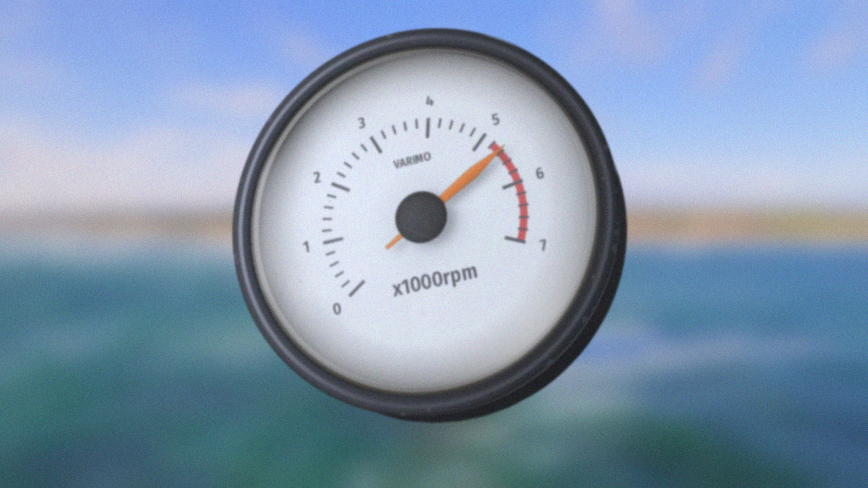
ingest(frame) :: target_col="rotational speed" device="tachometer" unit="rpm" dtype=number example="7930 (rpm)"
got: 5400 (rpm)
